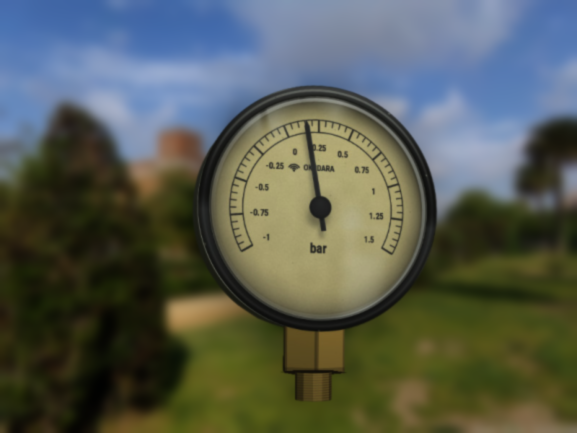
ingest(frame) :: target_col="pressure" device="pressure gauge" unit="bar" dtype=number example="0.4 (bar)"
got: 0.15 (bar)
